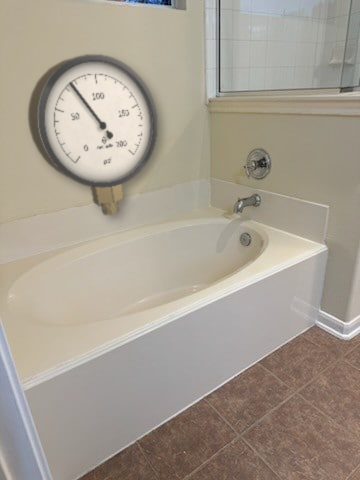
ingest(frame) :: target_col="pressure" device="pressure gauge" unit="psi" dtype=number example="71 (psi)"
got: 75 (psi)
